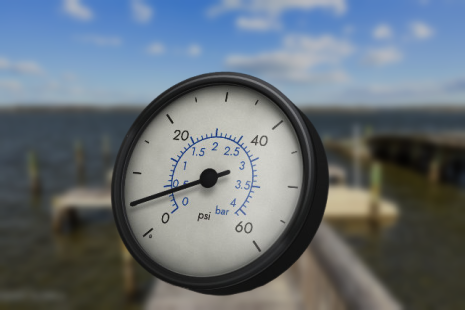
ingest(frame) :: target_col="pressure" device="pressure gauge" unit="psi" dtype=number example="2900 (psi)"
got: 5 (psi)
